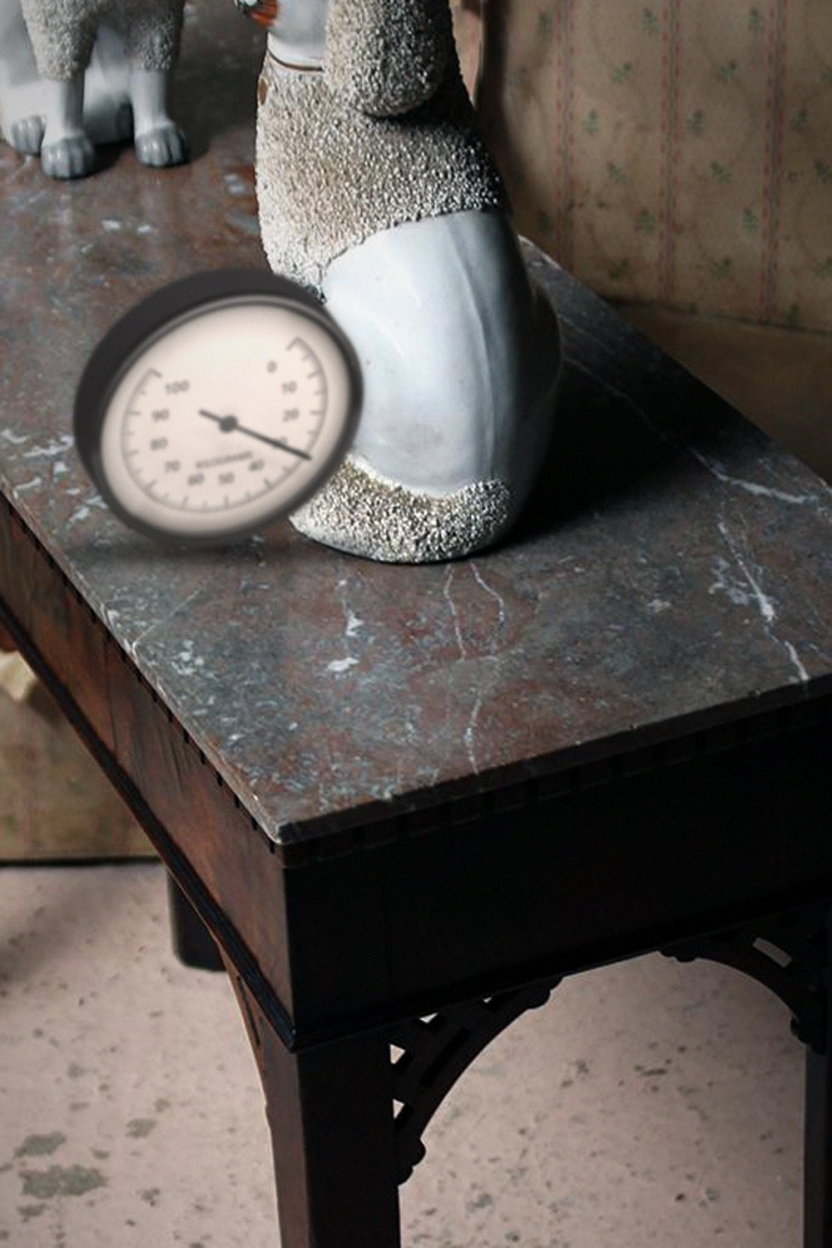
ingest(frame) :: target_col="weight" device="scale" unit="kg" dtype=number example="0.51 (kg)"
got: 30 (kg)
